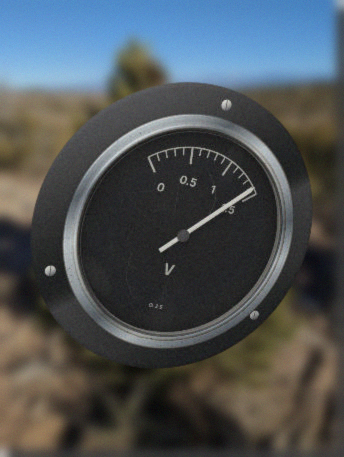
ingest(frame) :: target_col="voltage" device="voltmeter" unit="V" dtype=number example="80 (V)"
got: 1.4 (V)
